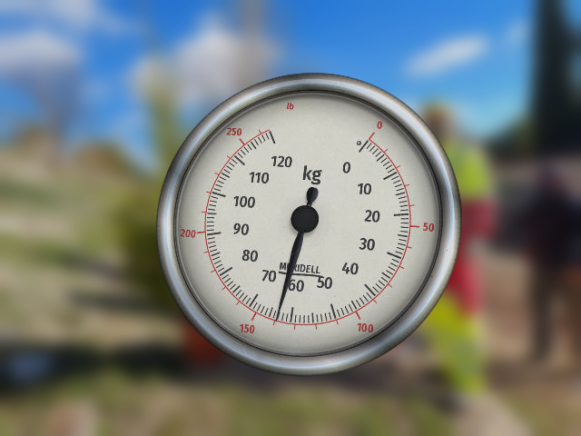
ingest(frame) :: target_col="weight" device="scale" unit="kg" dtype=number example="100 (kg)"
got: 63 (kg)
